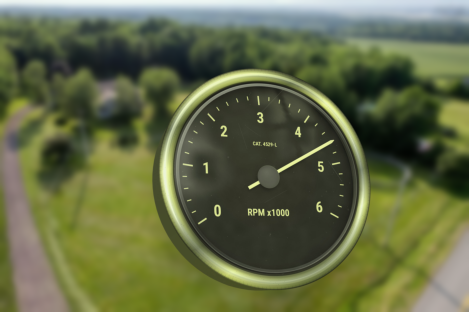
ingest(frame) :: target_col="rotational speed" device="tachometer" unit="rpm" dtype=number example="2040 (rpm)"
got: 4600 (rpm)
